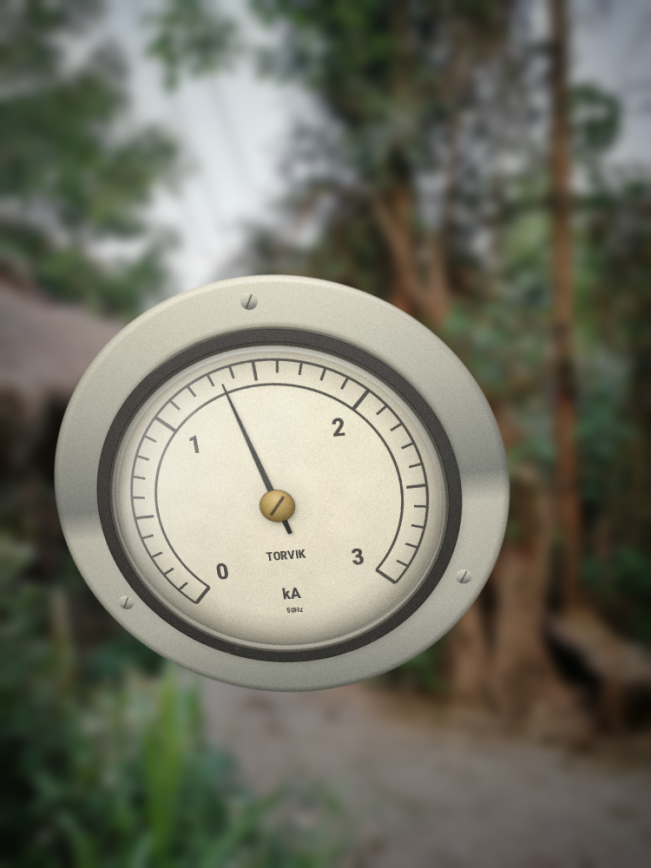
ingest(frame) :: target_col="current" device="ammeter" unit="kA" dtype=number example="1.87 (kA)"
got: 1.35 (kA)
